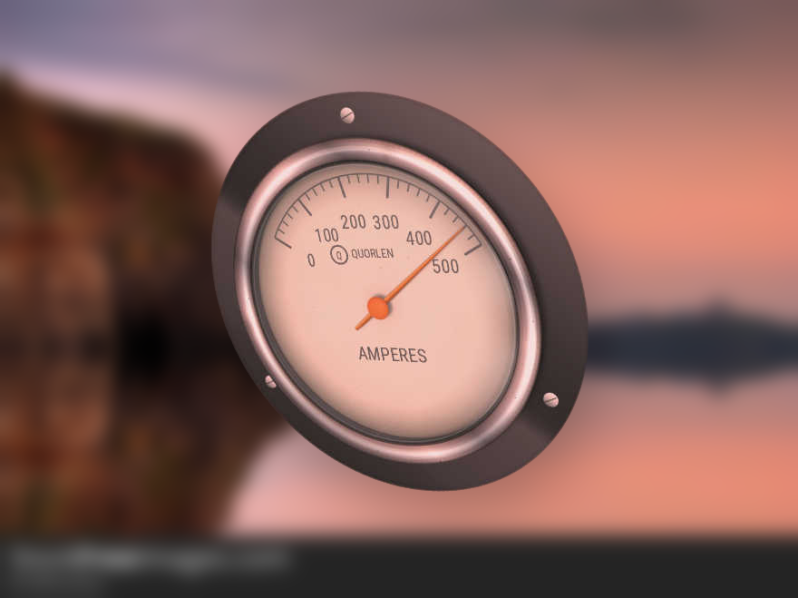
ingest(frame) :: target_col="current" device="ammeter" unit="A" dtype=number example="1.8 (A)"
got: 460 (A)
